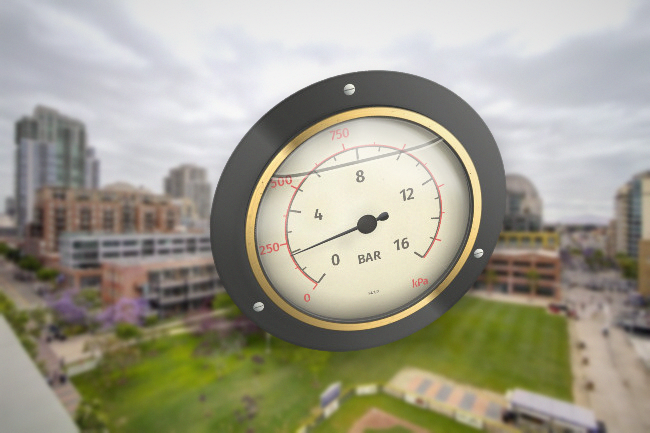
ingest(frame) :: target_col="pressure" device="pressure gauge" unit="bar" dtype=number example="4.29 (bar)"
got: 2 (bar)
